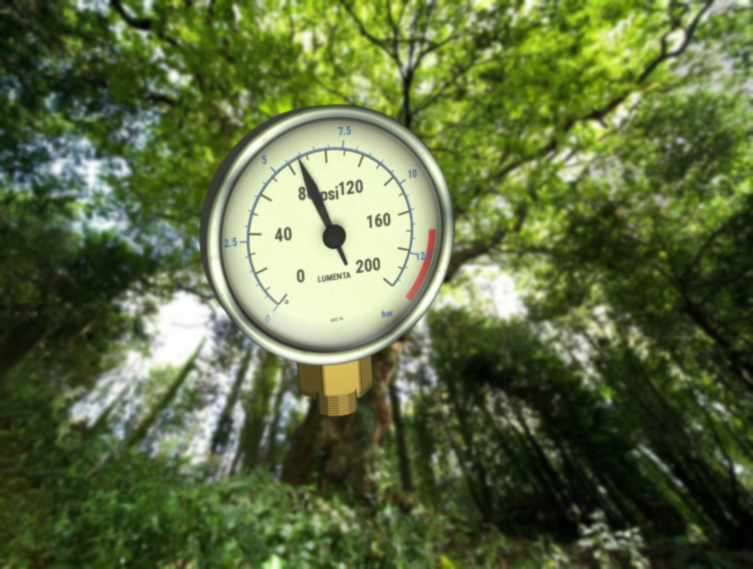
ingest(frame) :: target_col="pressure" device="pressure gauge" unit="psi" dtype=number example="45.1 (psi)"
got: 85 (psi)
